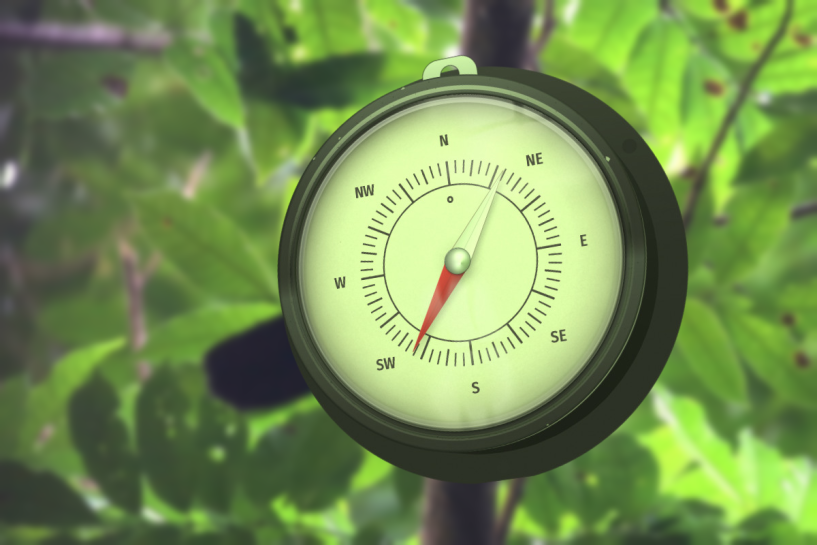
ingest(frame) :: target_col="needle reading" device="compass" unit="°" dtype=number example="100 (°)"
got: 215 (°)
